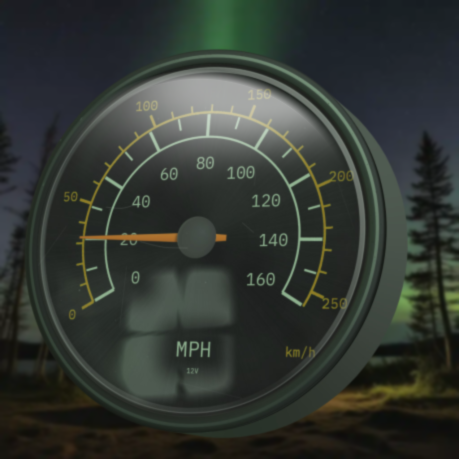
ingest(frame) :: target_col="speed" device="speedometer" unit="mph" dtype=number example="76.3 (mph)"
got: 20 (mph)
